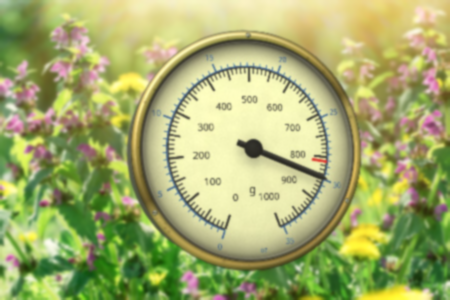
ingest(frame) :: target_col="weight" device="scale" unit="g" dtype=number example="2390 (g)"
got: 850 (g)
